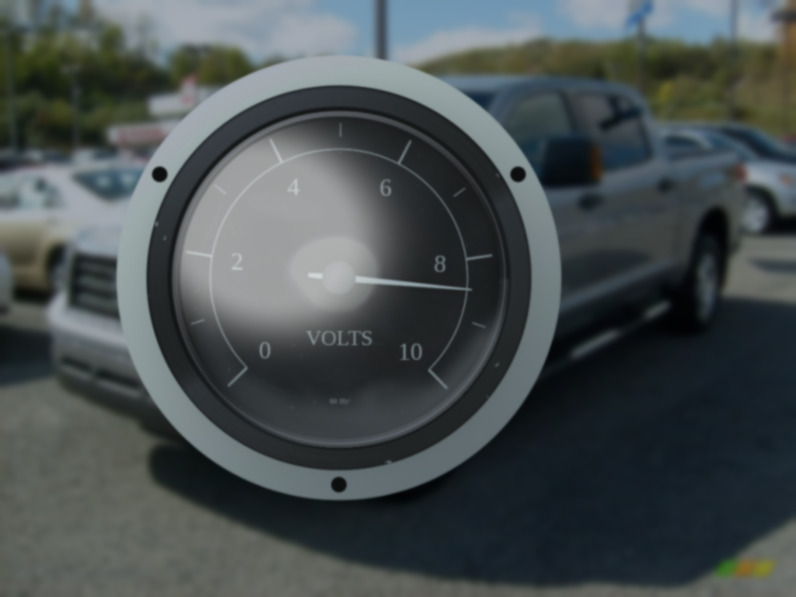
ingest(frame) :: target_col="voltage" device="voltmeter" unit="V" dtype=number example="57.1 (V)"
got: 8.5 (V)
